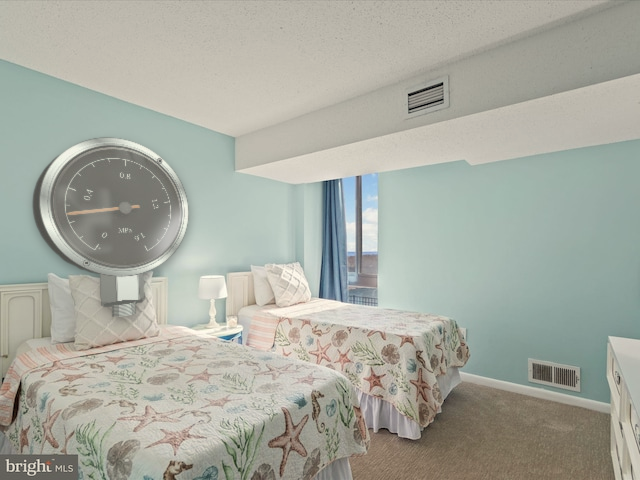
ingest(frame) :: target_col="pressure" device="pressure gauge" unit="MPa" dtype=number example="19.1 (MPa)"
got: 0.25 (MPa)
